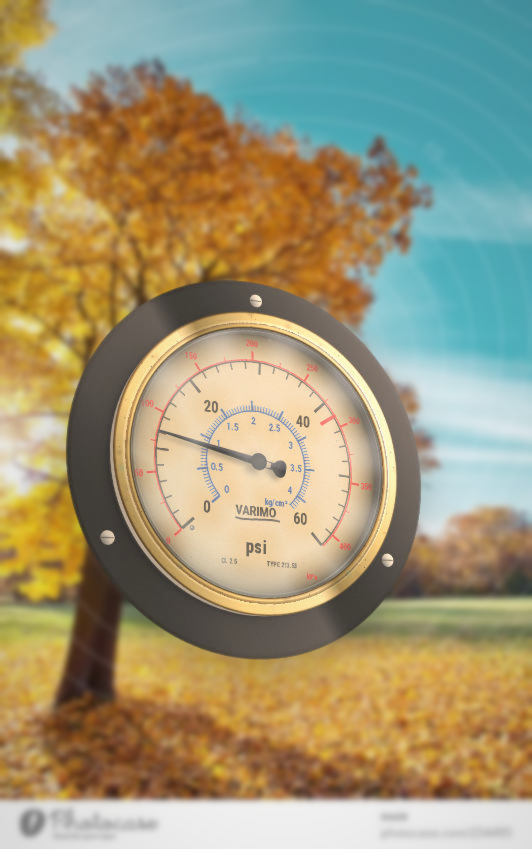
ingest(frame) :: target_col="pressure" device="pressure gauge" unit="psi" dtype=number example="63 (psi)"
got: 12 (psi)
